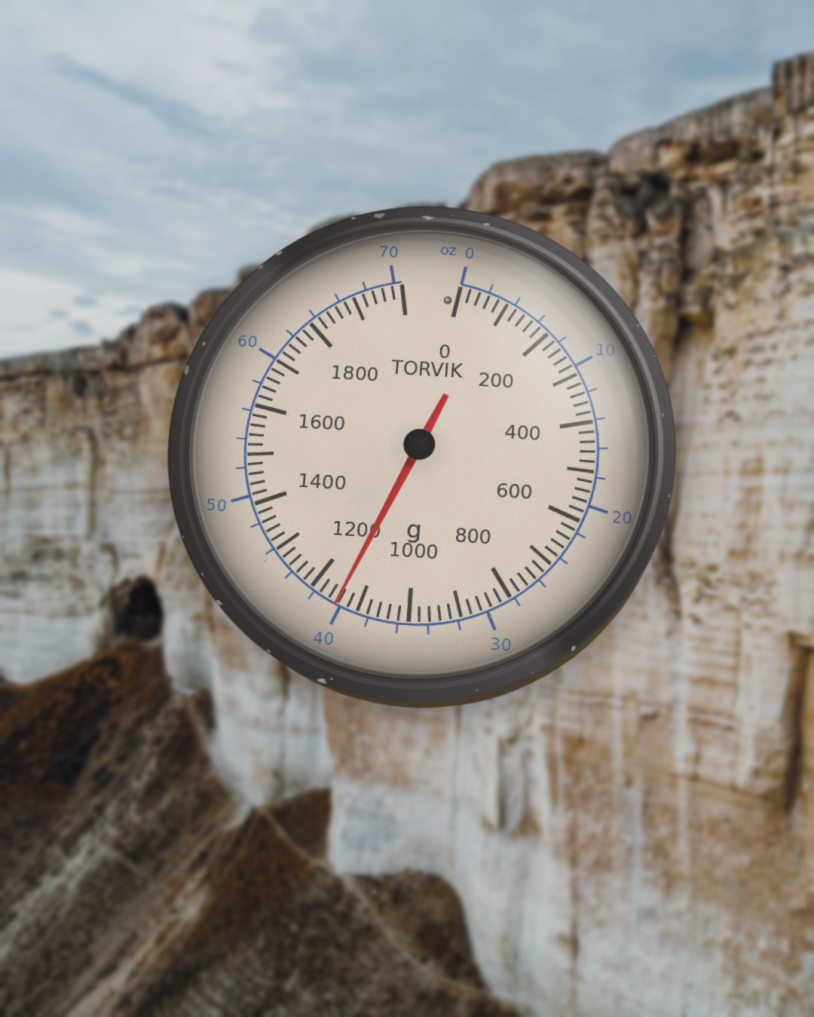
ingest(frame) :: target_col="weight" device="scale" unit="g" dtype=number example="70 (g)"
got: 1140 (g)
